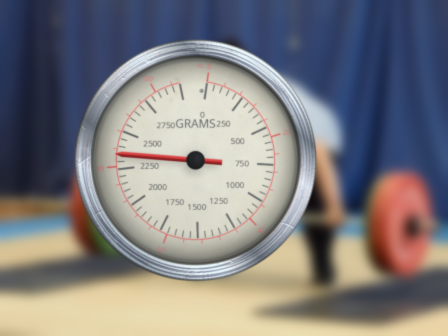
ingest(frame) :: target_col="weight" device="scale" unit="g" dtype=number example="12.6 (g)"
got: 2350 (g)
